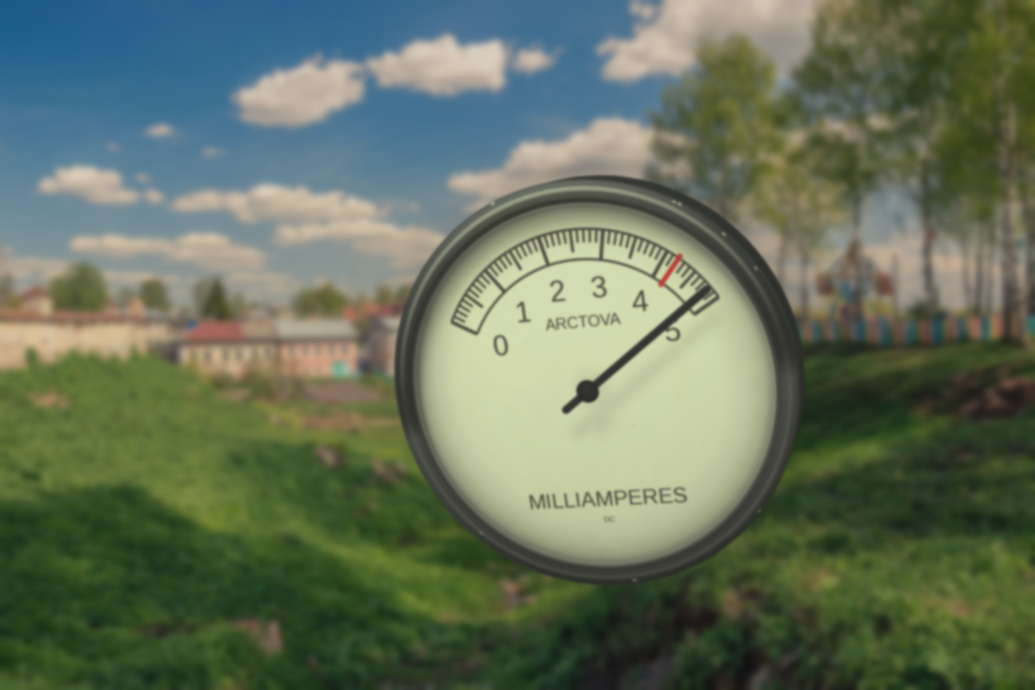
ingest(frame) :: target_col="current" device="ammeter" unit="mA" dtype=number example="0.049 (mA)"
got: 4.8 (mA)
